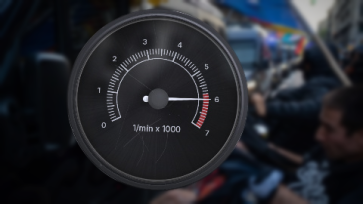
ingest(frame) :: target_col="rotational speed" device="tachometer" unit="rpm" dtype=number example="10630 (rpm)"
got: 6000 (rpm)
